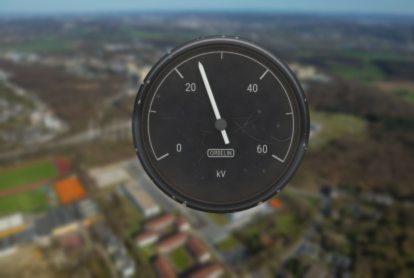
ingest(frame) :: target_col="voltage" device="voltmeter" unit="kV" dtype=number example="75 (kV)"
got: 25 (kV)
